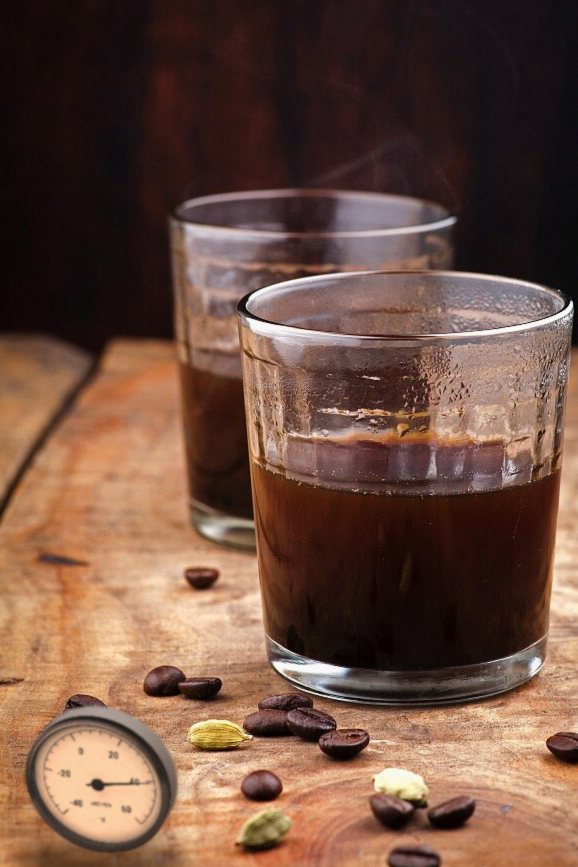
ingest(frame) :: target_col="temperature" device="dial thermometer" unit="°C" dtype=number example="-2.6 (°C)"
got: 40 (°C)
